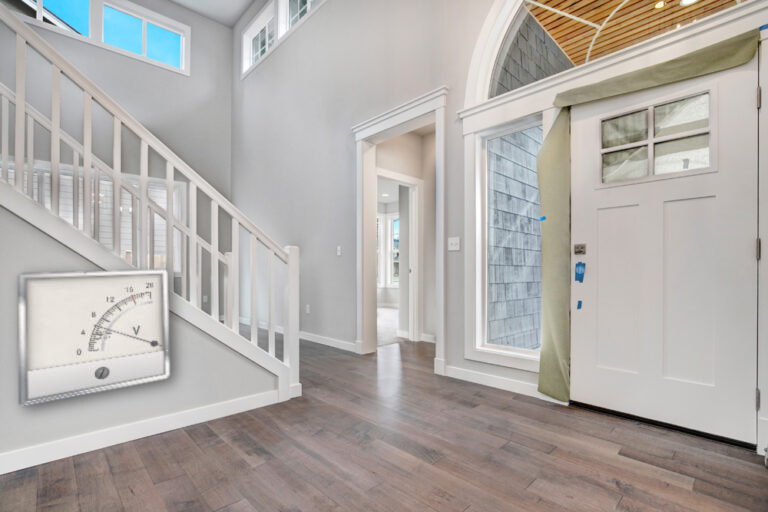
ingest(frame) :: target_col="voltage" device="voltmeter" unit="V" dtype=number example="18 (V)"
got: 6 (V)
